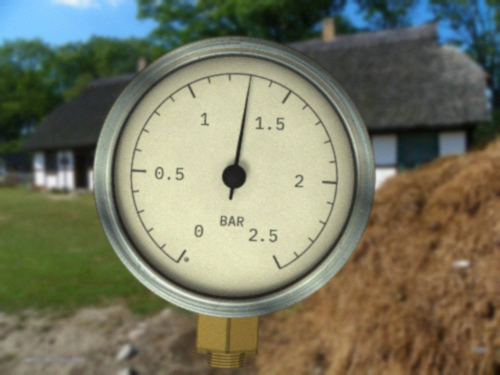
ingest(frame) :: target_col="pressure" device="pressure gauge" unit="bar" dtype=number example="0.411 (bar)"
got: 1.3 (bar)
